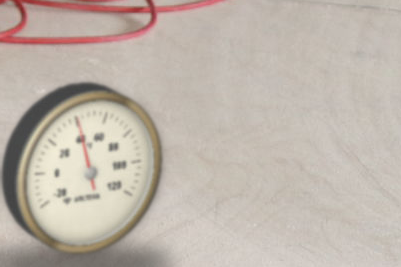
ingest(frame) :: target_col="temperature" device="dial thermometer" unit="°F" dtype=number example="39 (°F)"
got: 40 (°F)
